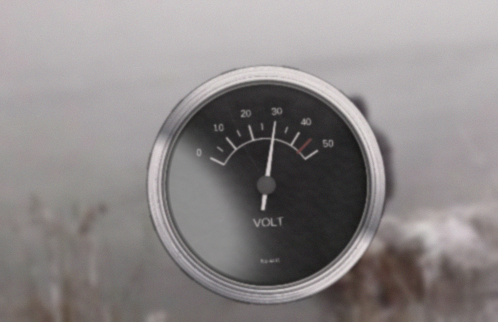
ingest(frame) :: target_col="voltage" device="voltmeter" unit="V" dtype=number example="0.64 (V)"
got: 30 (V)
